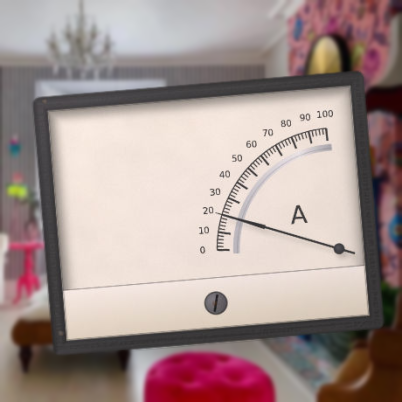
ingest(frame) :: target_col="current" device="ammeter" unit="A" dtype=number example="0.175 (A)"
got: 20 (A)
